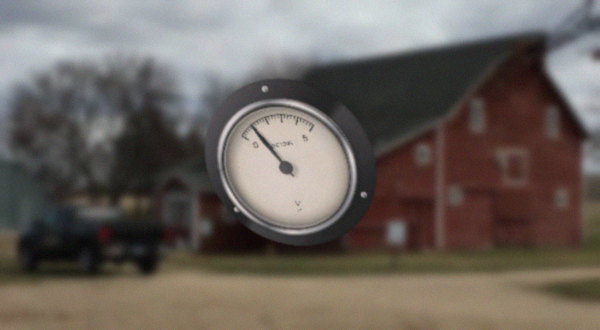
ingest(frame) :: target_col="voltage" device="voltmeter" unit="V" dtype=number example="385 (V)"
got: 1 (V)
